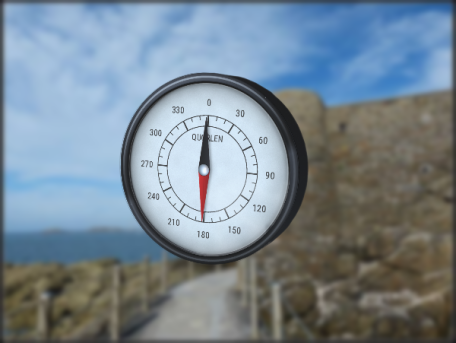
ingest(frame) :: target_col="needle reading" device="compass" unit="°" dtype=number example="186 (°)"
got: 180 (°)
